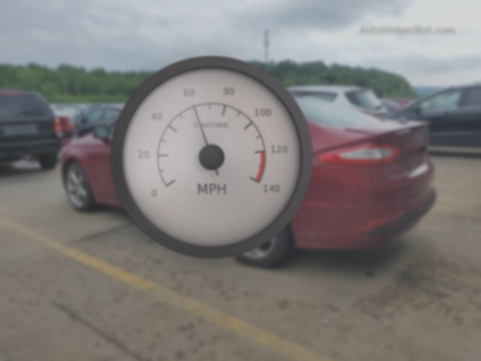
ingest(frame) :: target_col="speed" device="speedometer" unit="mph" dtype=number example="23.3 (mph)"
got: 60 (mph)
